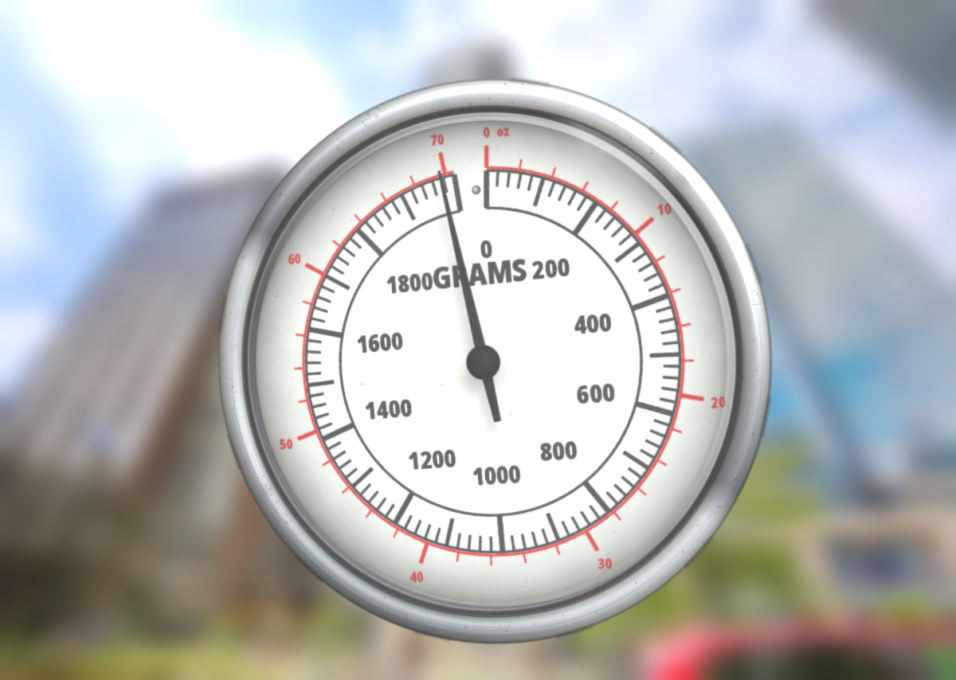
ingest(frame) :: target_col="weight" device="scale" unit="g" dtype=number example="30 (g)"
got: 1980 (g)
